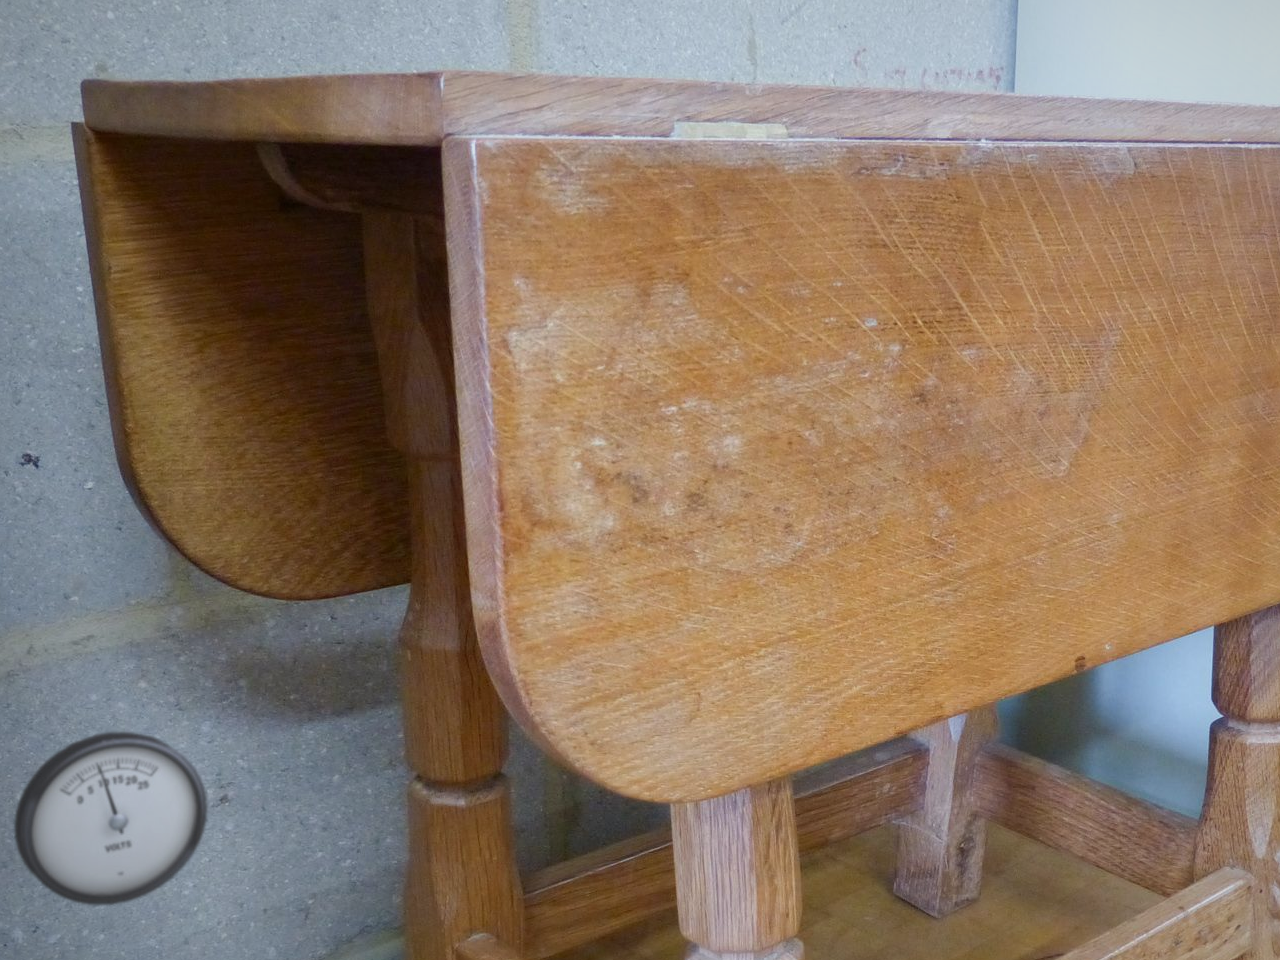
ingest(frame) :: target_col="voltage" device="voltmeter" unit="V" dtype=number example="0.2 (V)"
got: 10 (V)
